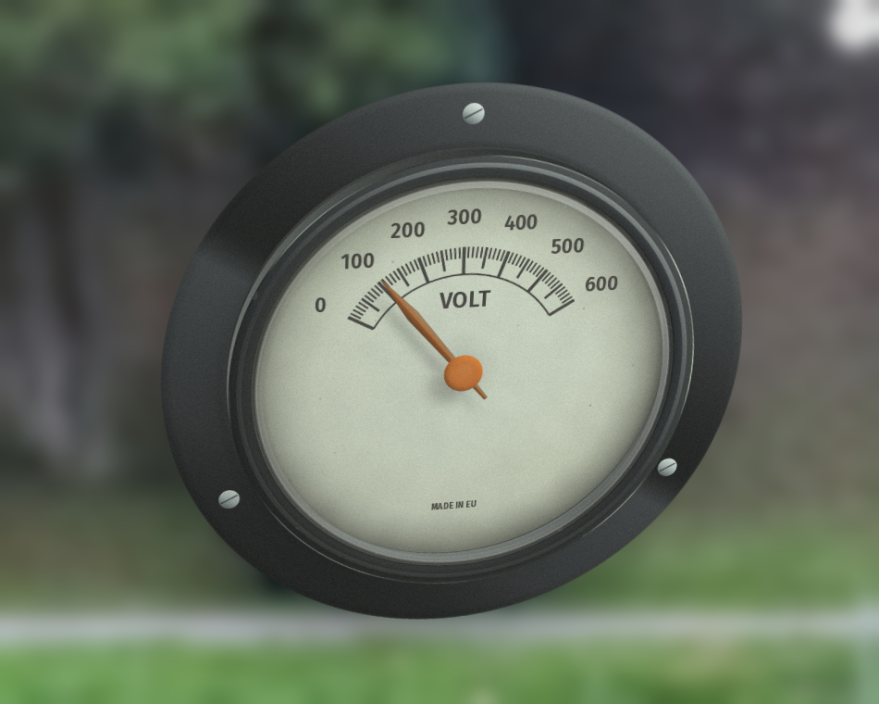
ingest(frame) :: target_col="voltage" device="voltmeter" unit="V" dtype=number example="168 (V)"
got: 110 (V)
